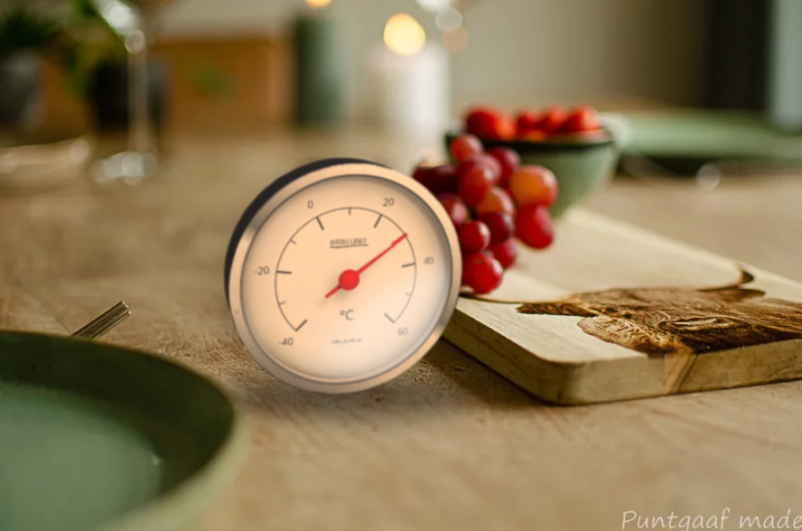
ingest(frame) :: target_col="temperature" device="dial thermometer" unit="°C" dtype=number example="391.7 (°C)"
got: 30 (°C)
